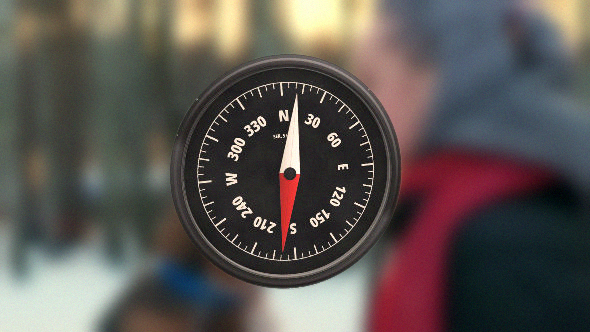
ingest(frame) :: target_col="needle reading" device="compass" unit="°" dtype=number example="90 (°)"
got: 190 (°)
